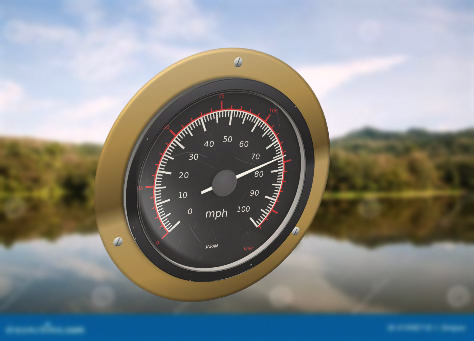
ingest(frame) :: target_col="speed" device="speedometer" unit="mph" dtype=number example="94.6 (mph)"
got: 75 (mph)
